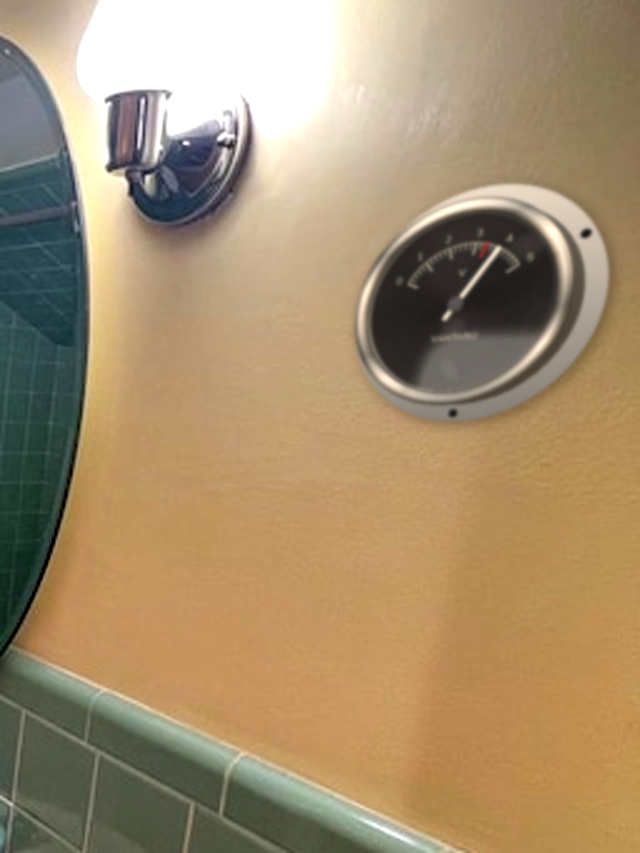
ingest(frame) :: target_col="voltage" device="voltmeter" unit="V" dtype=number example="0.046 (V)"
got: 4 (V)
